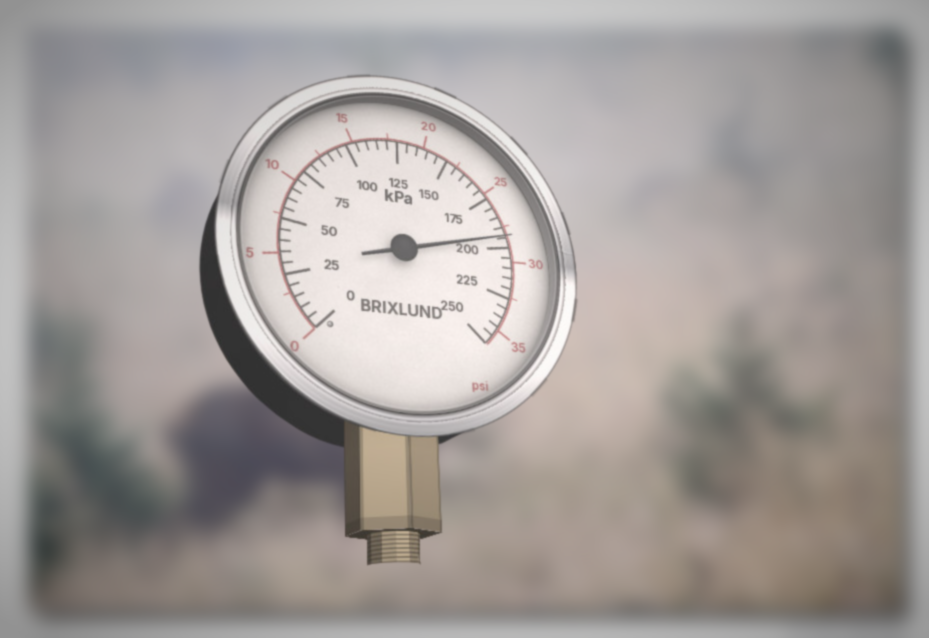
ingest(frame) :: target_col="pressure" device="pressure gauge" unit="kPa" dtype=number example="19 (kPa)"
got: 195 (kPa)
